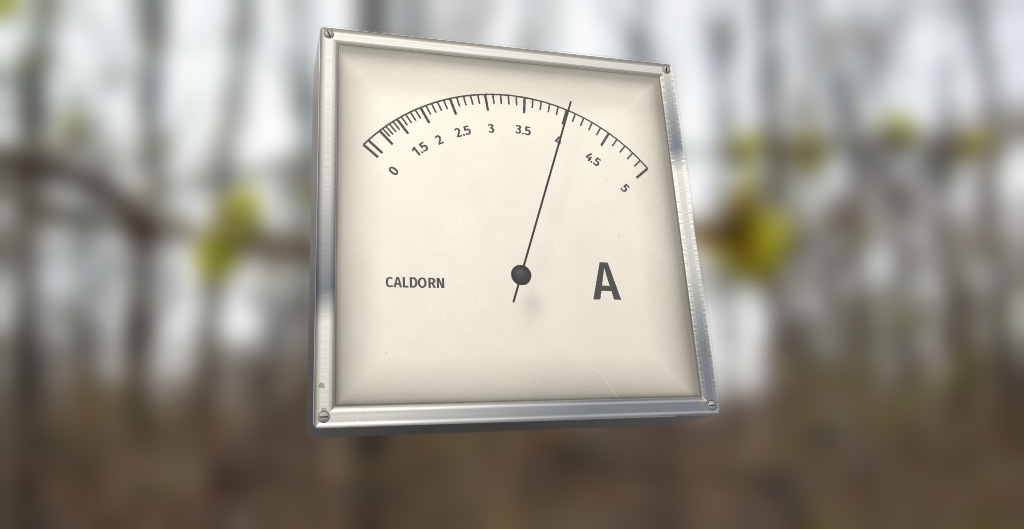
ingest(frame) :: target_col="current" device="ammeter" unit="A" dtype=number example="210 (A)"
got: 4 (A)
